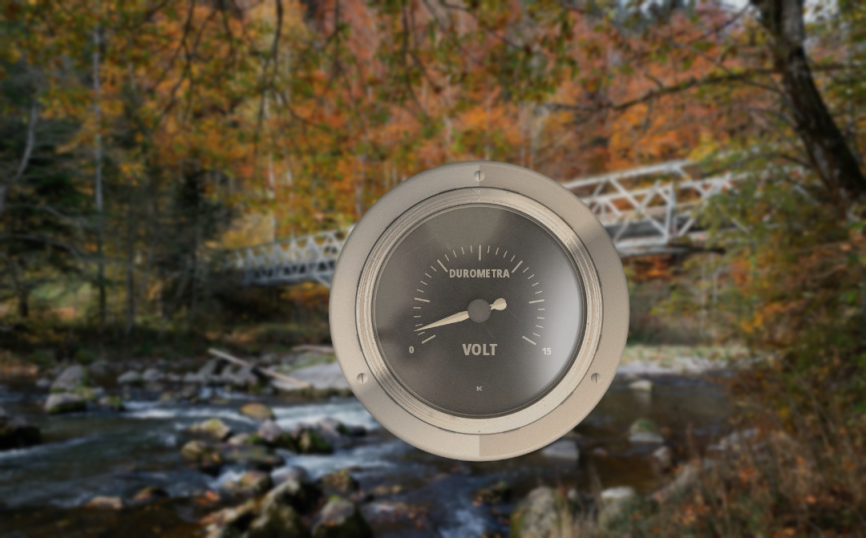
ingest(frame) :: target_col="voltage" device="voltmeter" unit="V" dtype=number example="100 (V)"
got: 0.75 (V)
